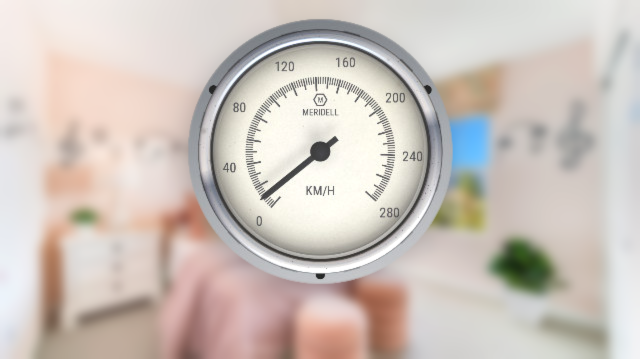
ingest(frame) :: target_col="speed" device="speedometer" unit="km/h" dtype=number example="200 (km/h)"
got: 10 (km/h)
